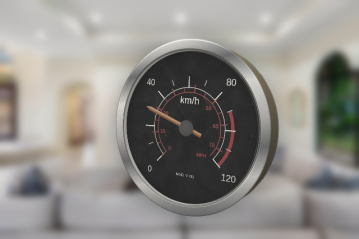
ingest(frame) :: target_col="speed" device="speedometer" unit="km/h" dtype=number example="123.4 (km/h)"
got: 30 (km/h)
